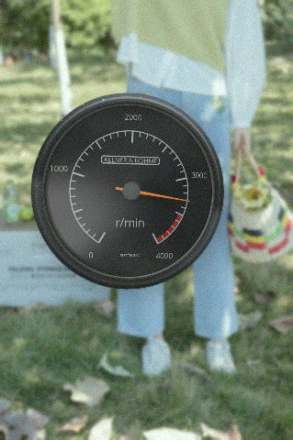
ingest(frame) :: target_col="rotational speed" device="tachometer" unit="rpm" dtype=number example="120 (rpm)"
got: 3300 (rpm)
